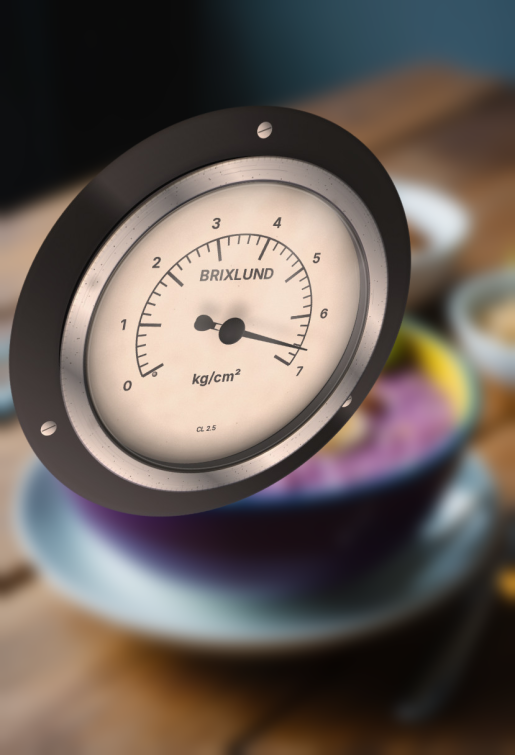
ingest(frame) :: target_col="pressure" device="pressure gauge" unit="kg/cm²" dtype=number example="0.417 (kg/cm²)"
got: 6.6 (kg/cm²)
